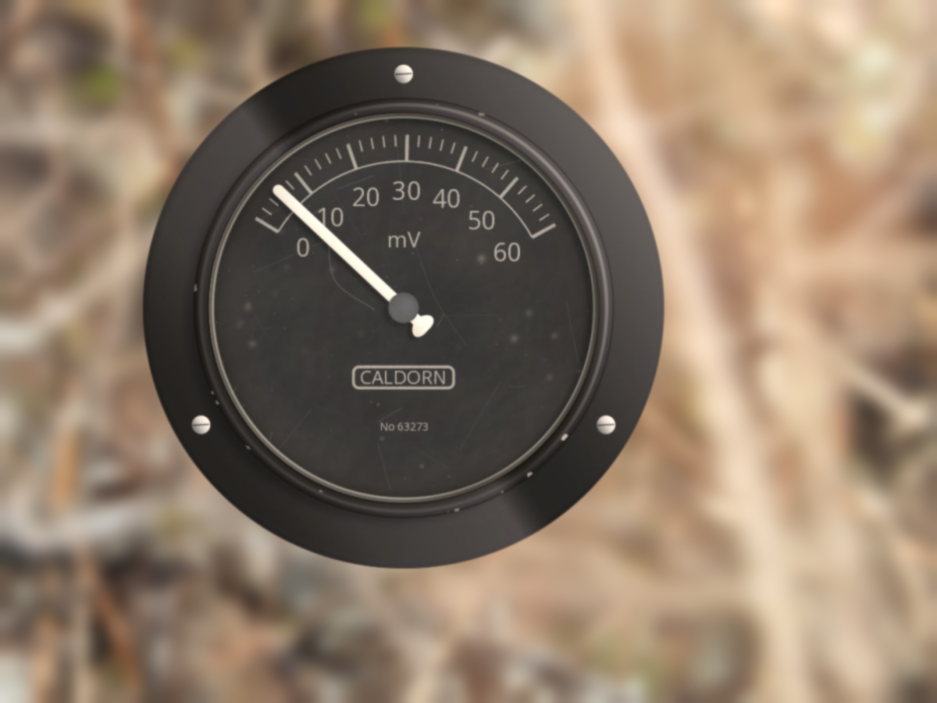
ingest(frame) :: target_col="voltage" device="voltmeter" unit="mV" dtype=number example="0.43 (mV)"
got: 6 (mV)
